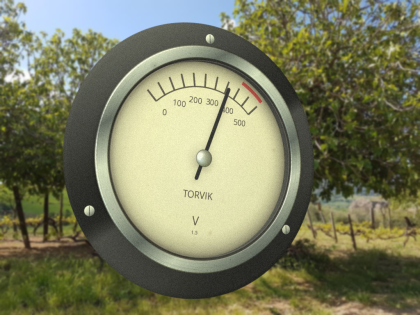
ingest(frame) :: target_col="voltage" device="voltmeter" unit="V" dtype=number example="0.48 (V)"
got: 350 (V)
